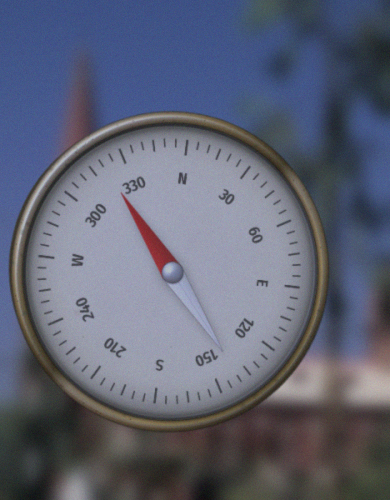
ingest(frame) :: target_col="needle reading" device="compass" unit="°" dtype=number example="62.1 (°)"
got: 320 (°)
